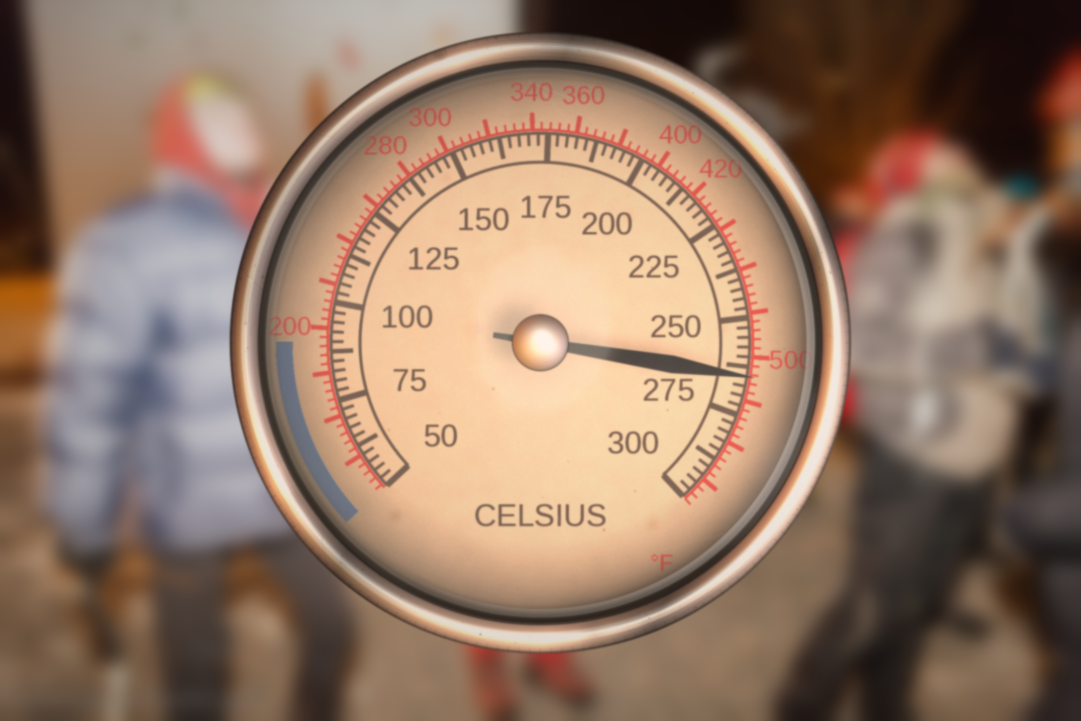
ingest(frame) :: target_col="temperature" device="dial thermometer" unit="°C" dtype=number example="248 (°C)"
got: 265 (°C)
